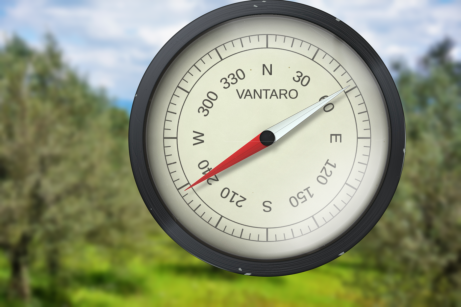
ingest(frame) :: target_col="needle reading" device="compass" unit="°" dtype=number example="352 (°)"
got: 237.5 (°)
